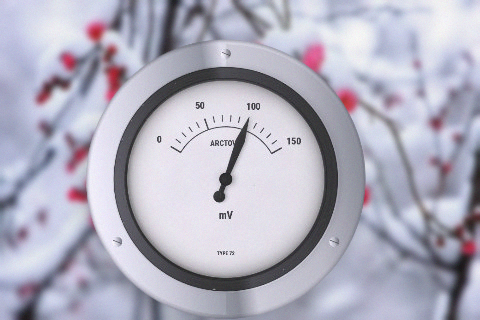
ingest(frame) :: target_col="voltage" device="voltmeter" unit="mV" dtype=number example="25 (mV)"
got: 100 (mV)
